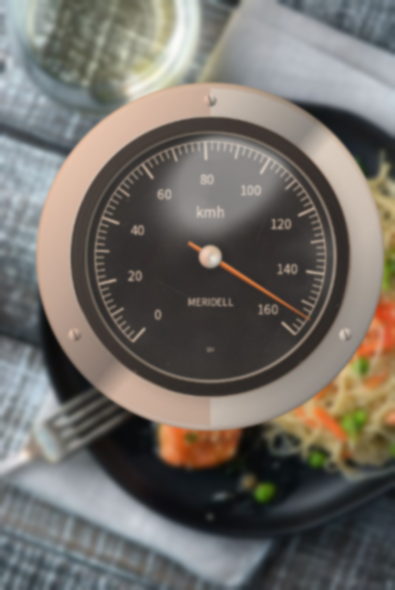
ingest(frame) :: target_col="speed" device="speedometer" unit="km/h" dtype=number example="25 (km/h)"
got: 154 (km/h)
